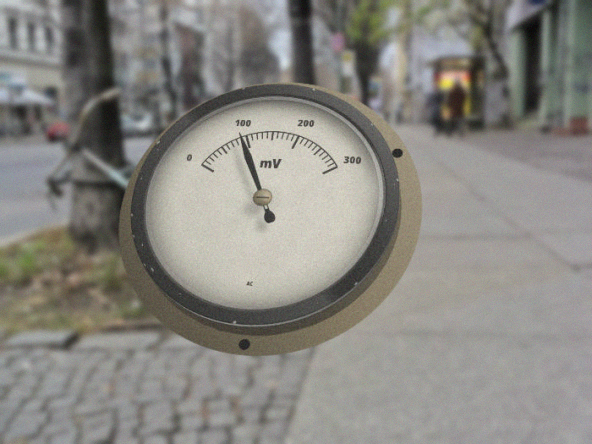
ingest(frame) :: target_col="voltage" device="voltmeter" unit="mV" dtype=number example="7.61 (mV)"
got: 90 (mV)
